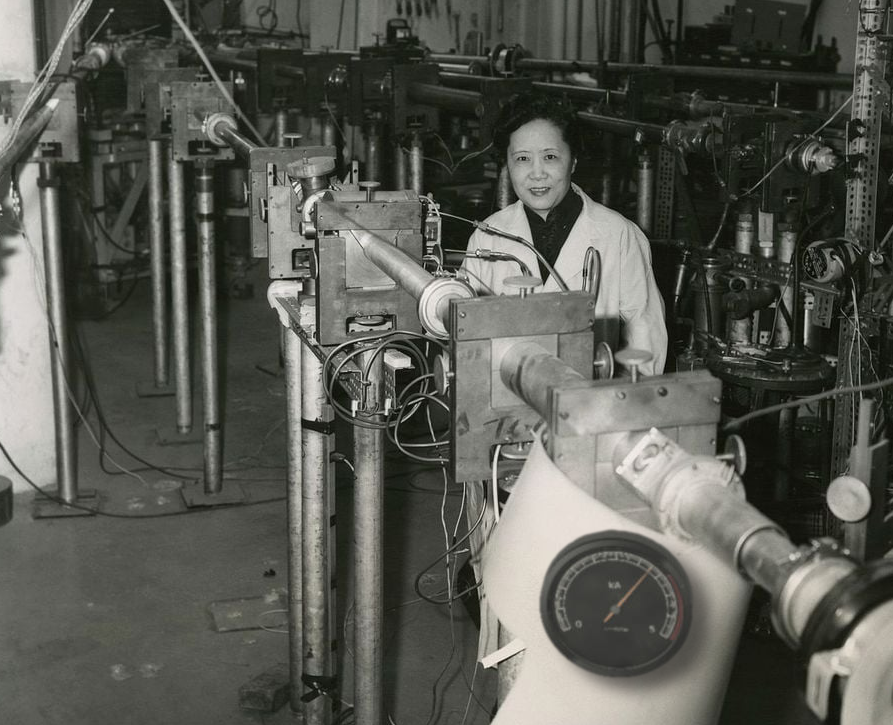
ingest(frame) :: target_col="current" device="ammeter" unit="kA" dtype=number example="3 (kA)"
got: 3.25 (kA)
